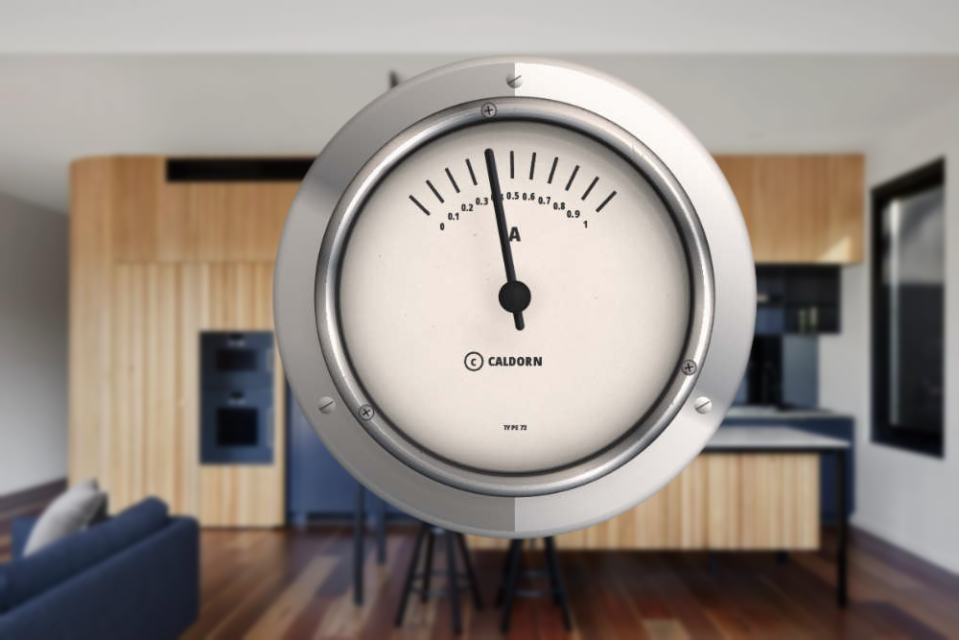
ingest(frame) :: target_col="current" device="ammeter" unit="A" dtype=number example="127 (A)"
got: 0.4 (A)
